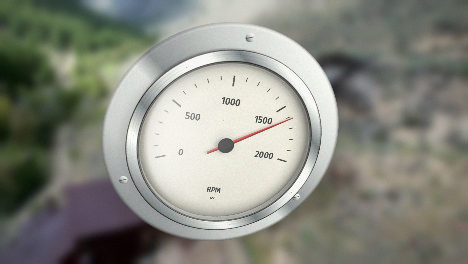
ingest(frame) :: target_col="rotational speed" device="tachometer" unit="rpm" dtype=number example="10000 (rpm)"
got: 1600 (rpm)
